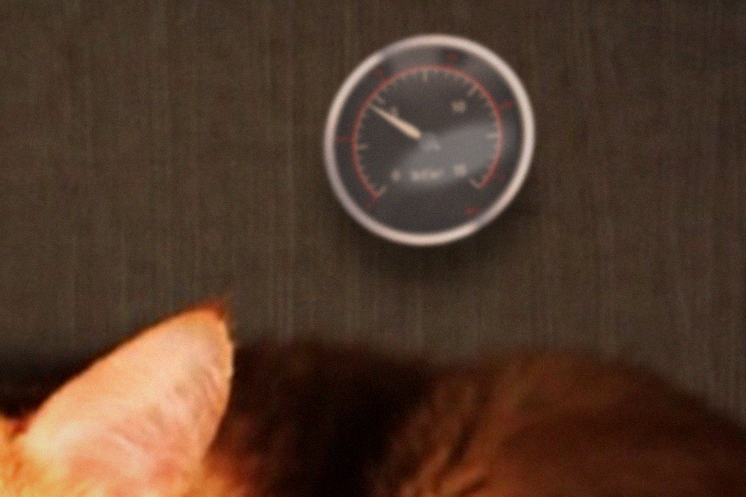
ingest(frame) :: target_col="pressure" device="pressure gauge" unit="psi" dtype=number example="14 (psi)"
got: 4.5 (psi)
